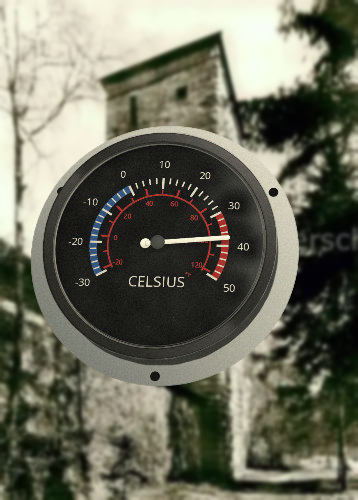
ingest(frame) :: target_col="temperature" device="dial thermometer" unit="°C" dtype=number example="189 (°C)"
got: 38 (°C)
